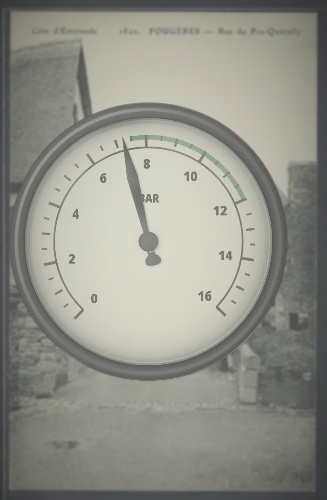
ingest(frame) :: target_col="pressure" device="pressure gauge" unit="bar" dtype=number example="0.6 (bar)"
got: 7.25 (bar)
